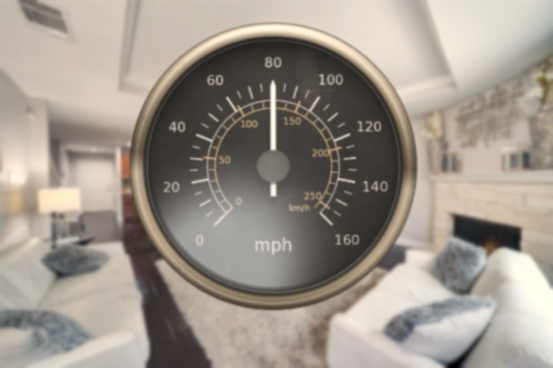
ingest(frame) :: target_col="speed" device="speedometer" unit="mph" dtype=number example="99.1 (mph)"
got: 80 (mph)
